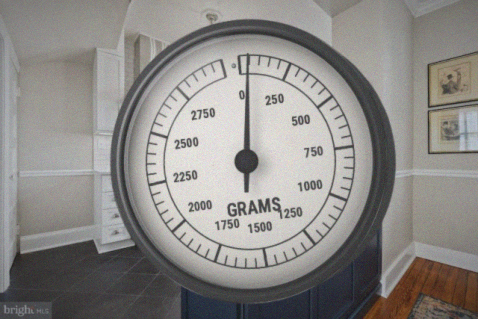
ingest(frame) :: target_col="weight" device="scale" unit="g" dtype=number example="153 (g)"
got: 50 (g)
